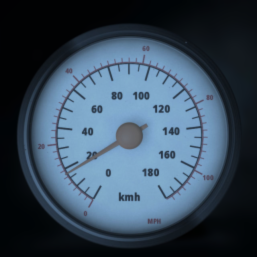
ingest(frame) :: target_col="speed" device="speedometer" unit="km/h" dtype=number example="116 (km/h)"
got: 17.5 (km/h)
